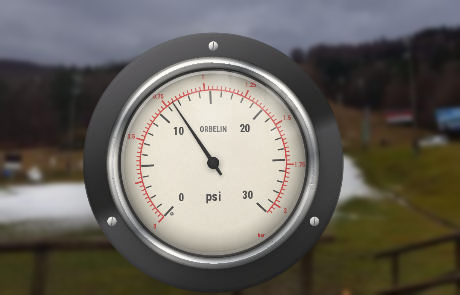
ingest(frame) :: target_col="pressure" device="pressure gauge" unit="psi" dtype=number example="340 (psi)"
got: 11.5 (psi)
